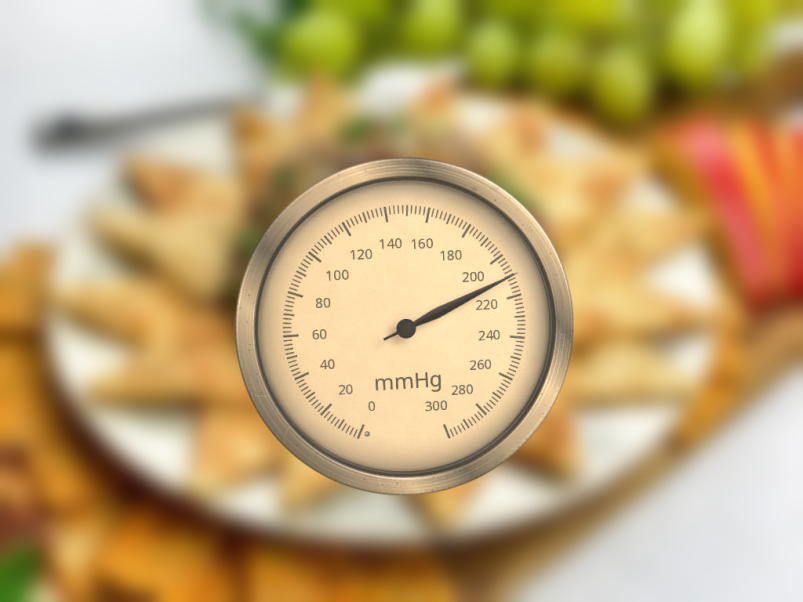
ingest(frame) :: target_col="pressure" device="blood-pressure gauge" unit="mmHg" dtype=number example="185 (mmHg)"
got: 210 (mmHg)
